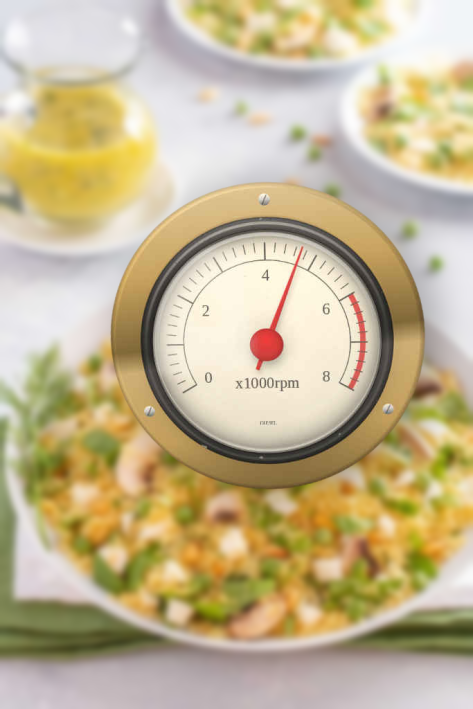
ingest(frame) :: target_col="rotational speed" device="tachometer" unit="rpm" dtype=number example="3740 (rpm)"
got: 4700 (rpm)
